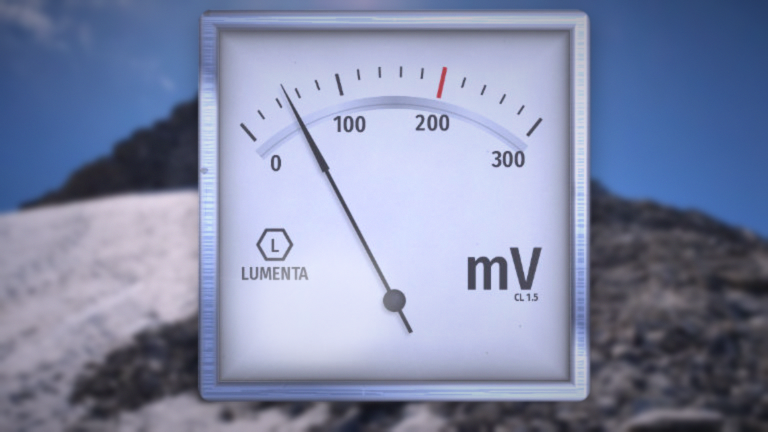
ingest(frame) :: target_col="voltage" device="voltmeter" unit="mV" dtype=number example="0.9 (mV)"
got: 50 (mV)
